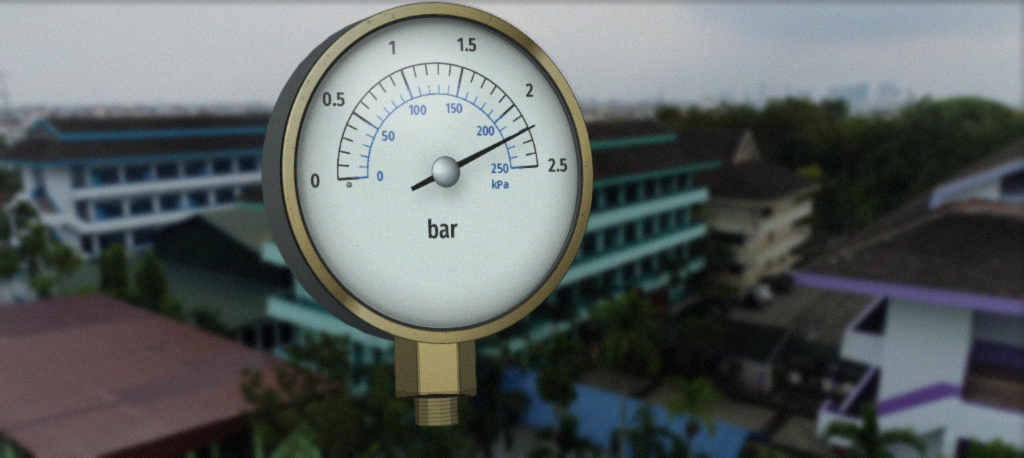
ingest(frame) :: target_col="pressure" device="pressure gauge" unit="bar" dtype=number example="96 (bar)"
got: 2.2 (bar)
